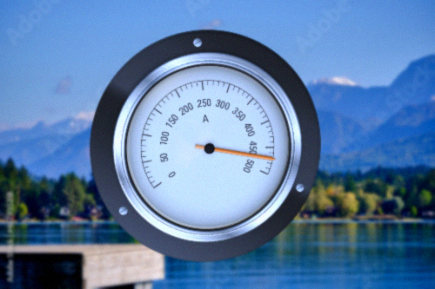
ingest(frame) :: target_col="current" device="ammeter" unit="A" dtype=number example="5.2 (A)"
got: 470 (A)
